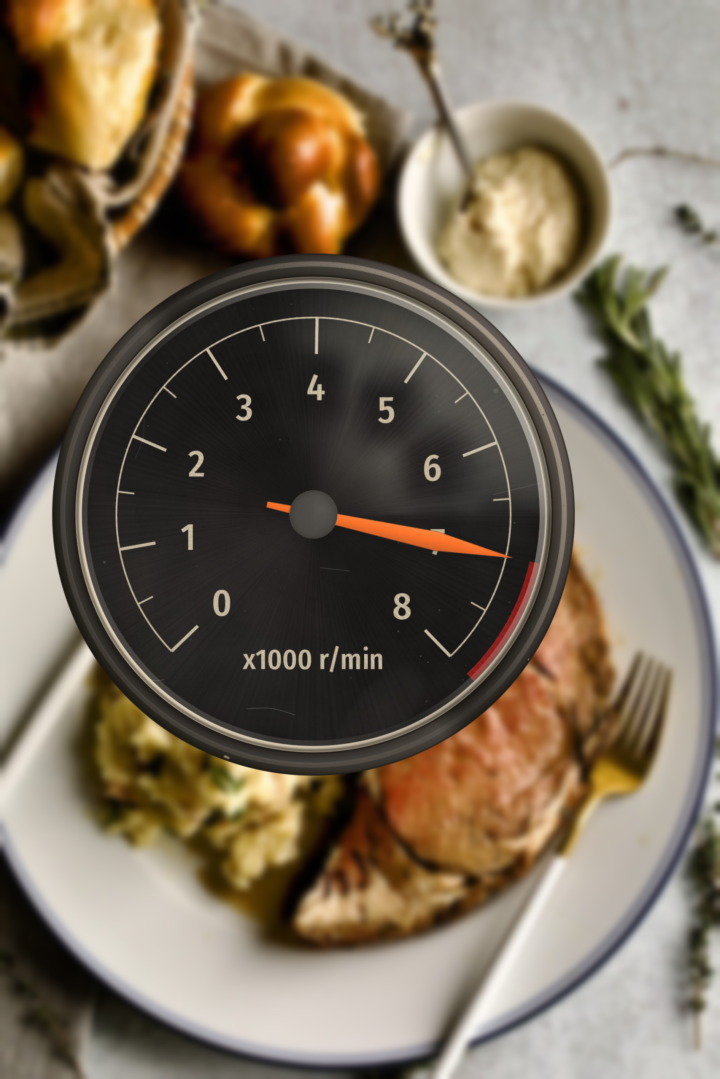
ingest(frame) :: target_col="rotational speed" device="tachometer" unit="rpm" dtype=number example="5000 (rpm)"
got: 7000 (rpm)
